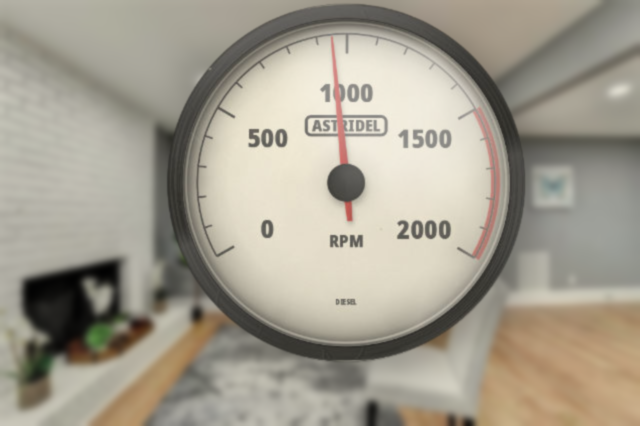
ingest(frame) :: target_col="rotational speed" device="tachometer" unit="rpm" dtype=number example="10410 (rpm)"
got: 950 (rpm)
